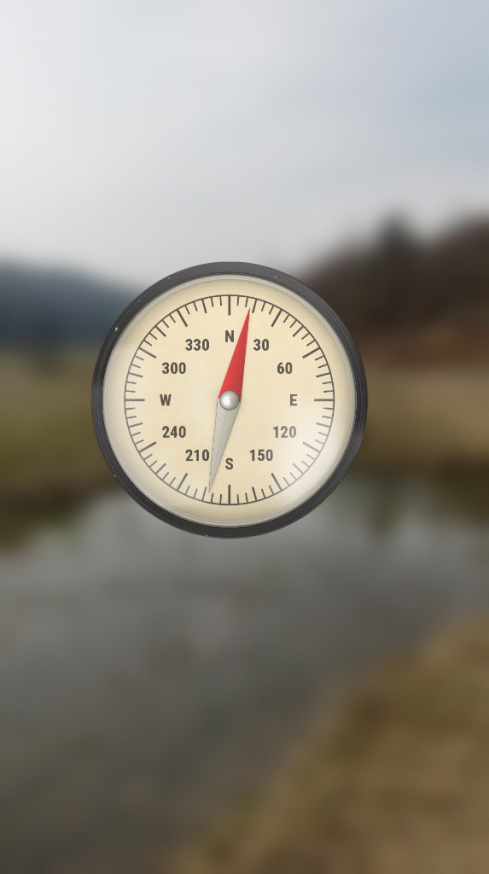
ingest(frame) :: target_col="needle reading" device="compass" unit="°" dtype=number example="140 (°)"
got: 12.5 (°)
